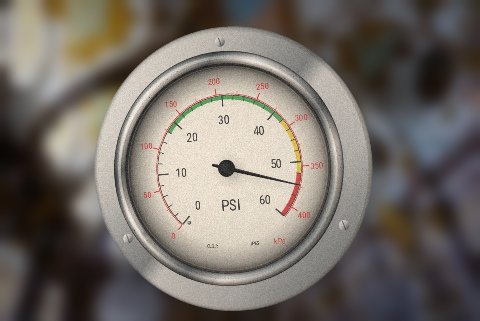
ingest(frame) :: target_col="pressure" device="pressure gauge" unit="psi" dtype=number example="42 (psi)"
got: 54 (psi)
